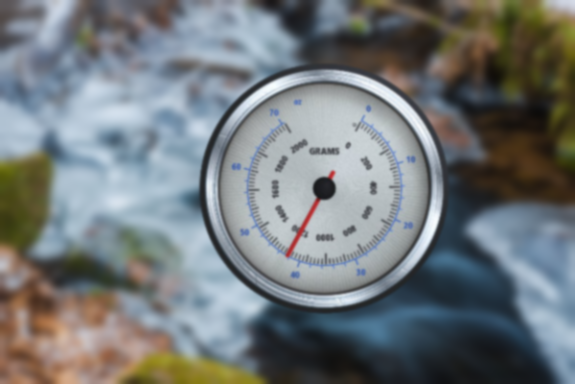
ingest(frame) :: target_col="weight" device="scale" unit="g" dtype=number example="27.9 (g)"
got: 1200 (g)
